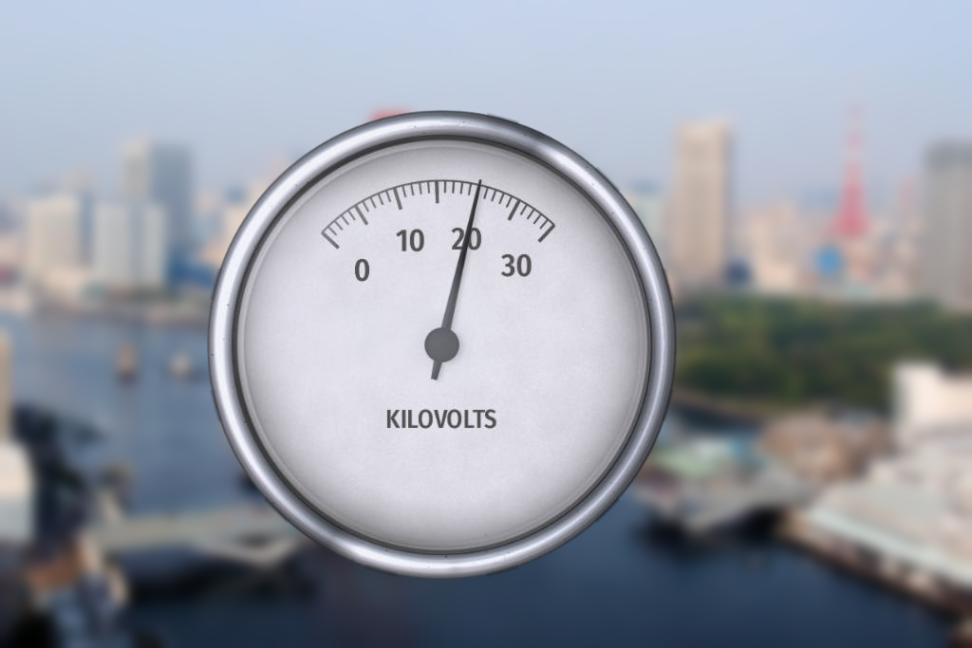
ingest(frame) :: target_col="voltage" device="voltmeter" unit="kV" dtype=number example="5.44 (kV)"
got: 20 (kV)
